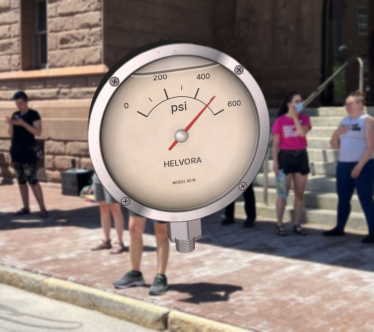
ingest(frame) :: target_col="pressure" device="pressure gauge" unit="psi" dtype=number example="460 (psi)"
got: 500 (psi)
